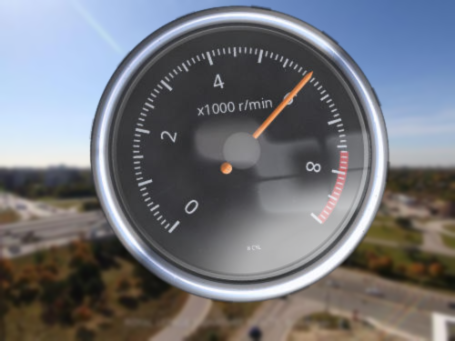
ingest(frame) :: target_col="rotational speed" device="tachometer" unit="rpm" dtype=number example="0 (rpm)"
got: 6000 (rpm)
